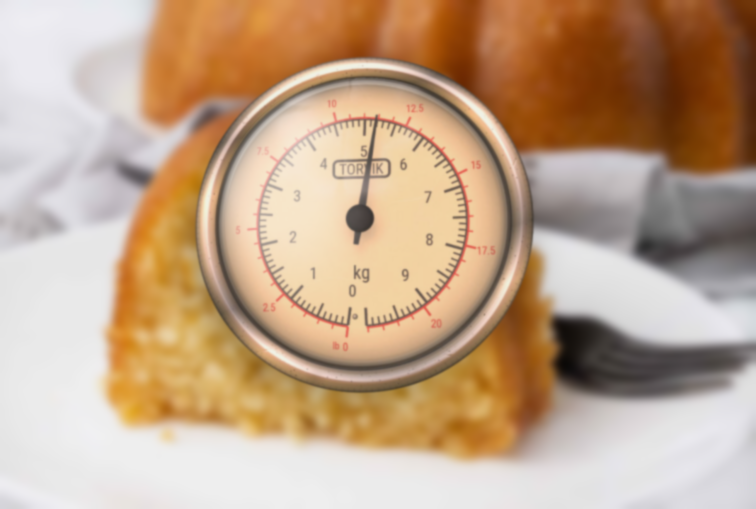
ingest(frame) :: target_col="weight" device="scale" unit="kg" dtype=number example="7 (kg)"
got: 5.2 (kg)
